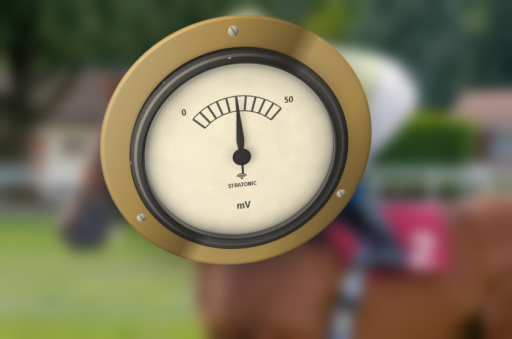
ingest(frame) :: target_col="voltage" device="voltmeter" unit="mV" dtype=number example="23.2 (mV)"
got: 25 (mV)
